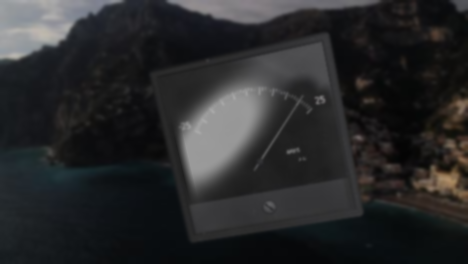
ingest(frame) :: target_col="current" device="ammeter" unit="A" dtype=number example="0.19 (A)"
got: 20 (A)
